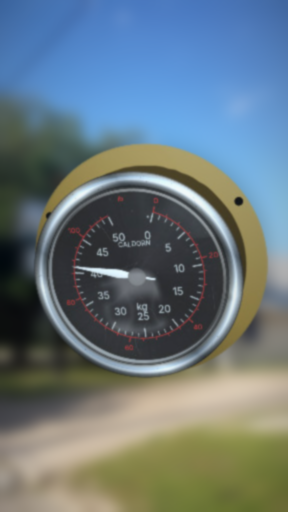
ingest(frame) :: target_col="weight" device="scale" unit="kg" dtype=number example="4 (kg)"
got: 41 (kg)
